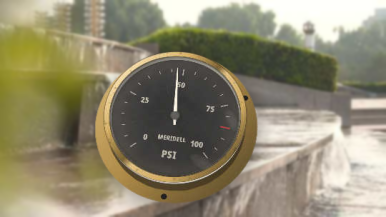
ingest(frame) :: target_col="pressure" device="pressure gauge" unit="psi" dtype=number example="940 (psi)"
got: 47.5 (psi)
